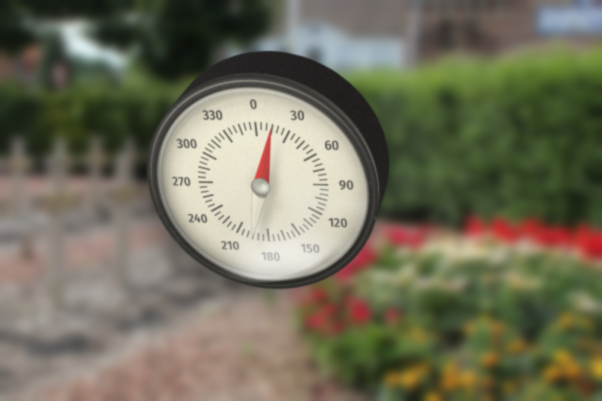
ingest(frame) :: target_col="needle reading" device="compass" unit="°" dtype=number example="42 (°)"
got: 15 (°)
